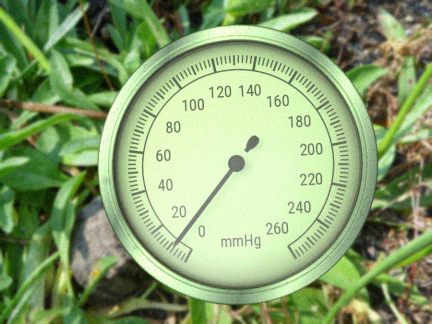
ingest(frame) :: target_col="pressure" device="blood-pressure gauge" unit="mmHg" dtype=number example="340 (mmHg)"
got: 8 (mmHg)
